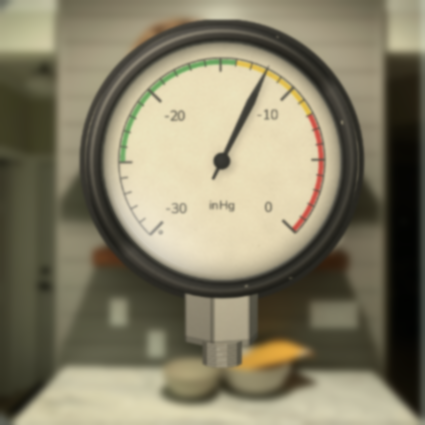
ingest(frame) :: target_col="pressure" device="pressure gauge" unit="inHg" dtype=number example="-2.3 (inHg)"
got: -12 (inHg)
